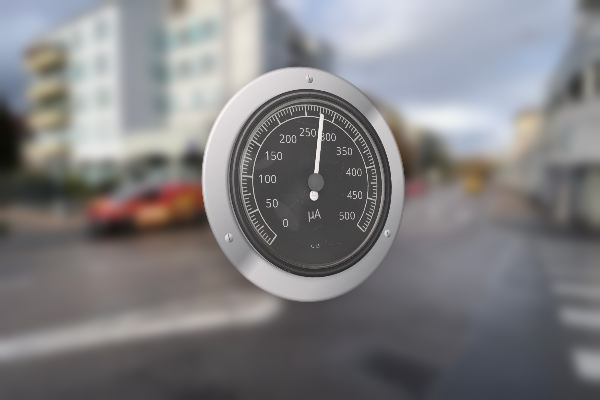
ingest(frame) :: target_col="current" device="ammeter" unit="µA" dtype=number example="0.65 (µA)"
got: 275 (µA)
